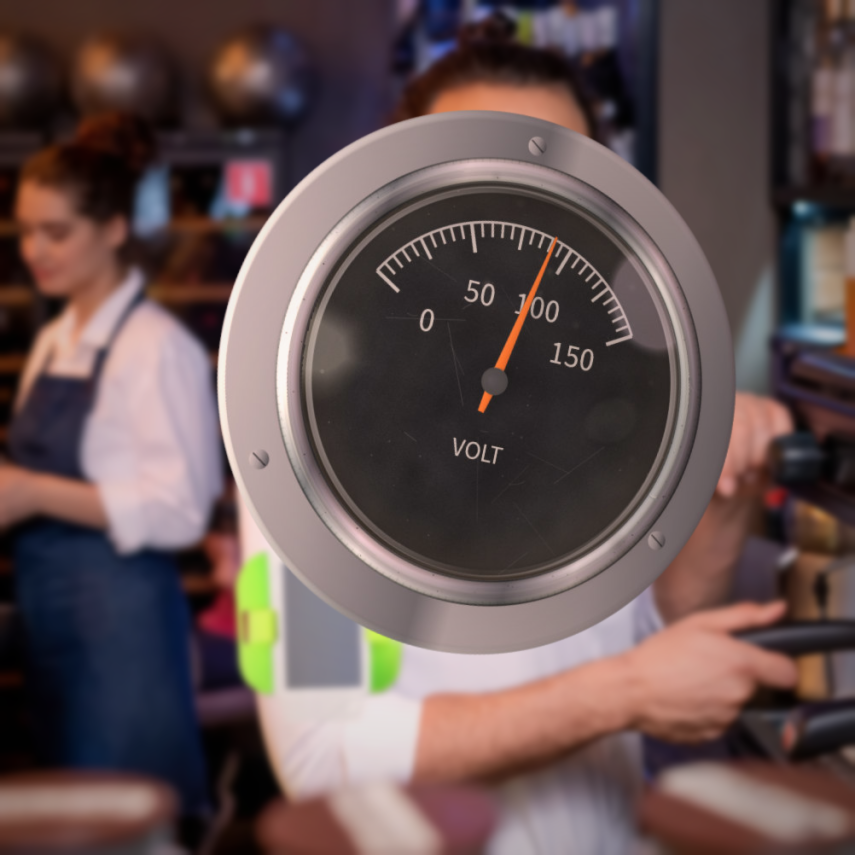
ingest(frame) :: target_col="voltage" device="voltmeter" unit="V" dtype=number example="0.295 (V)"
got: 90 (V)
